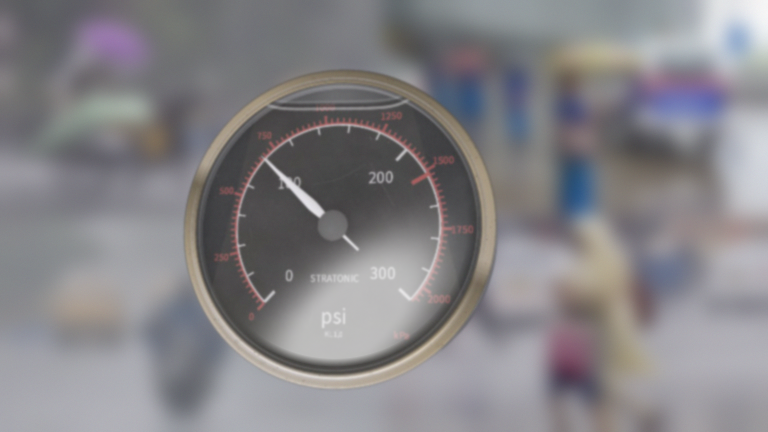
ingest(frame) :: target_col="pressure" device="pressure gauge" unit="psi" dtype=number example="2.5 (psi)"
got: 100 (psi)
